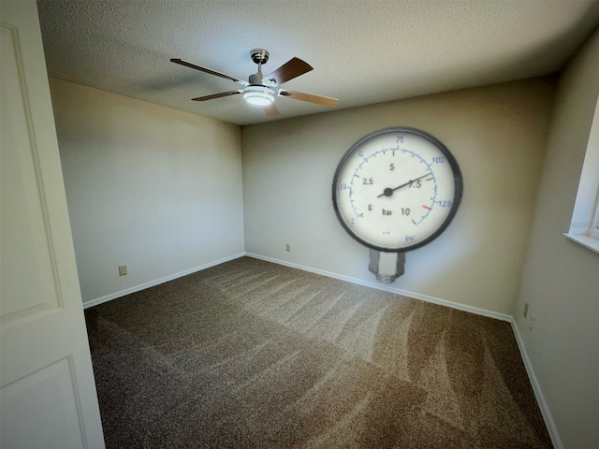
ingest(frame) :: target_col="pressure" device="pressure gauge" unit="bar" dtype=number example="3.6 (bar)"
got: 7.25 (bar)
